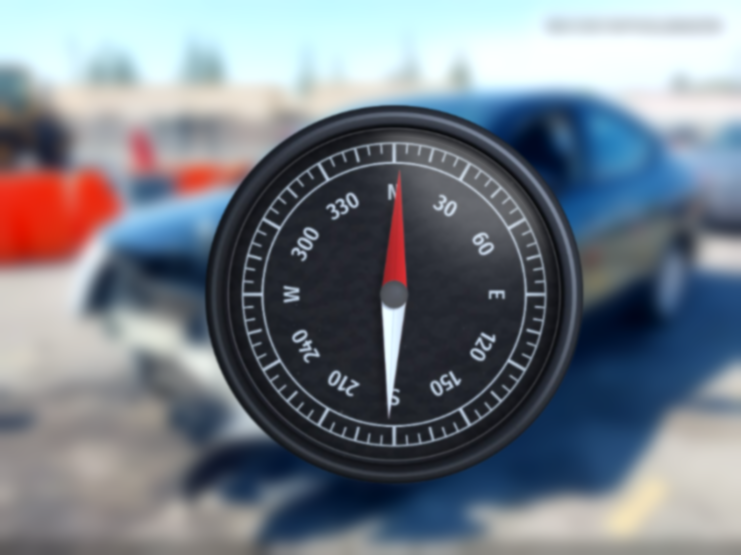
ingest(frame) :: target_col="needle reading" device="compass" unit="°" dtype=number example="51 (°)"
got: 2.5 (°)
